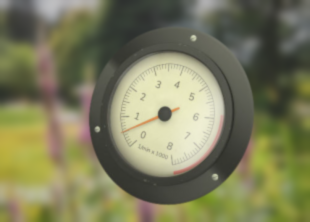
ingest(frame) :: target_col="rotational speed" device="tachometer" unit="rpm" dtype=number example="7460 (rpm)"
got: 500 (rpm)
